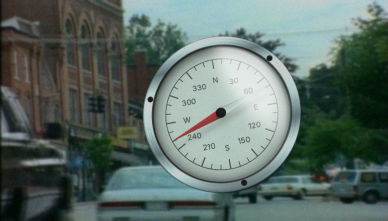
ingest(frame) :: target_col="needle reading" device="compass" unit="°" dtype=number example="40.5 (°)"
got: 250 (°)
